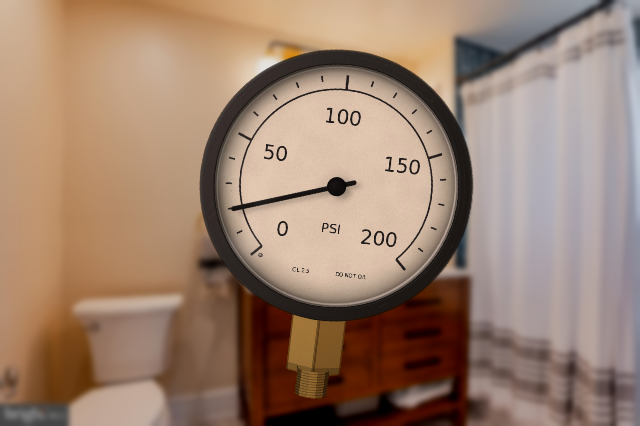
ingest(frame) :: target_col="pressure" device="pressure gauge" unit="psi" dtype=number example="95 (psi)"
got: 20 (psi)
